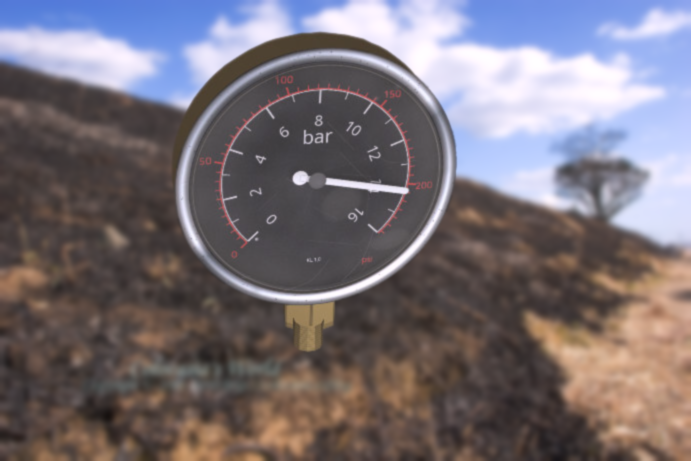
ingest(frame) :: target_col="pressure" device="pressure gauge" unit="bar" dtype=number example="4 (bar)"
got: 14 (bar)
